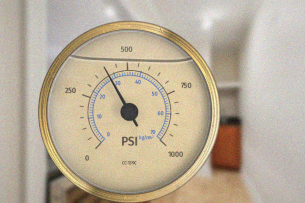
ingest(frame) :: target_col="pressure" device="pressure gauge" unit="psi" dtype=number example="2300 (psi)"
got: 400 (psi)
